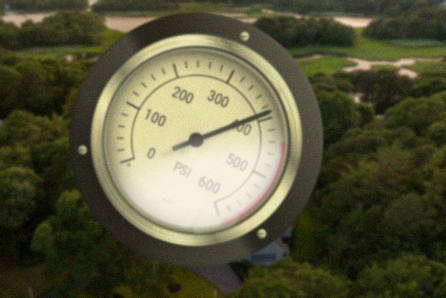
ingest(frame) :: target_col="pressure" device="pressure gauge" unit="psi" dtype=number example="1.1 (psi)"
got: 390 (psi)
